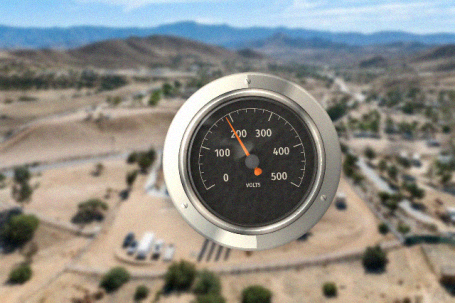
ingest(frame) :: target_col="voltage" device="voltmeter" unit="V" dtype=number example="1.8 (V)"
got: 190 (V)
